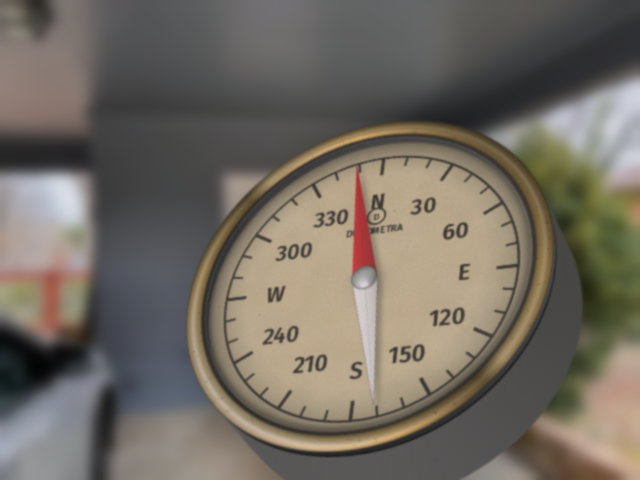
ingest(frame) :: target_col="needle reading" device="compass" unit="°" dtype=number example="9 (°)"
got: 350 (°)
